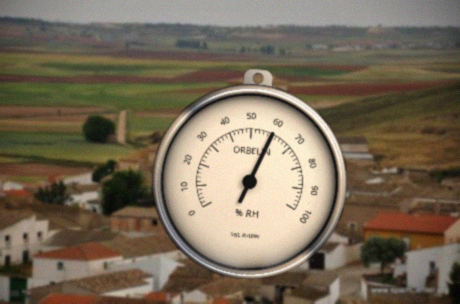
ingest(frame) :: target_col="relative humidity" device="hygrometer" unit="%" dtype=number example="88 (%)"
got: 60 (%)
